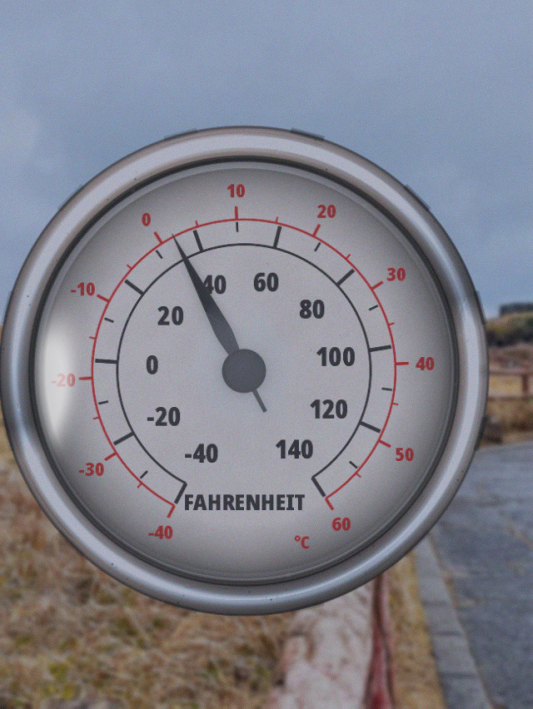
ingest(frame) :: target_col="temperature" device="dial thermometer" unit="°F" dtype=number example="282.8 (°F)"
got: 35 (°F)
